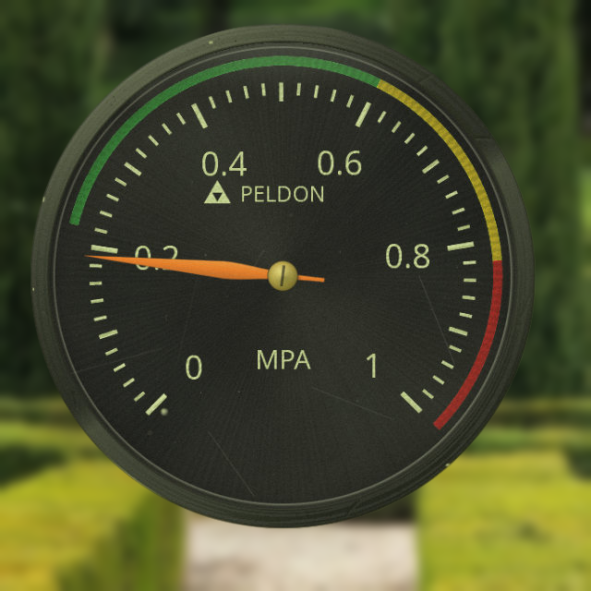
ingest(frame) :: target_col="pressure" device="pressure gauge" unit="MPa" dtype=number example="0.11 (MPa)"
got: 0.19 (MPa)
